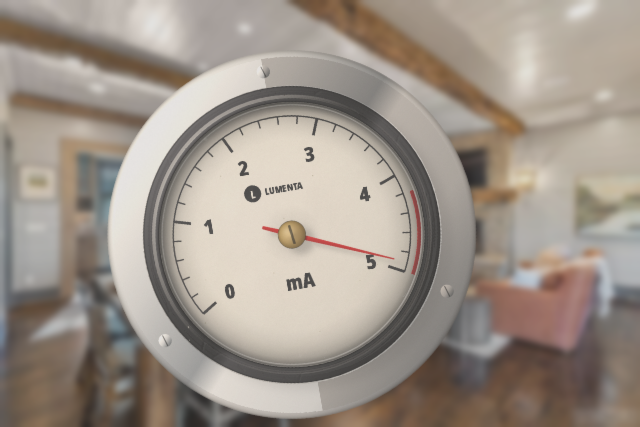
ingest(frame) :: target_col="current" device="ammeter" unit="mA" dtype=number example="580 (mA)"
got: 4.9 (mA)
